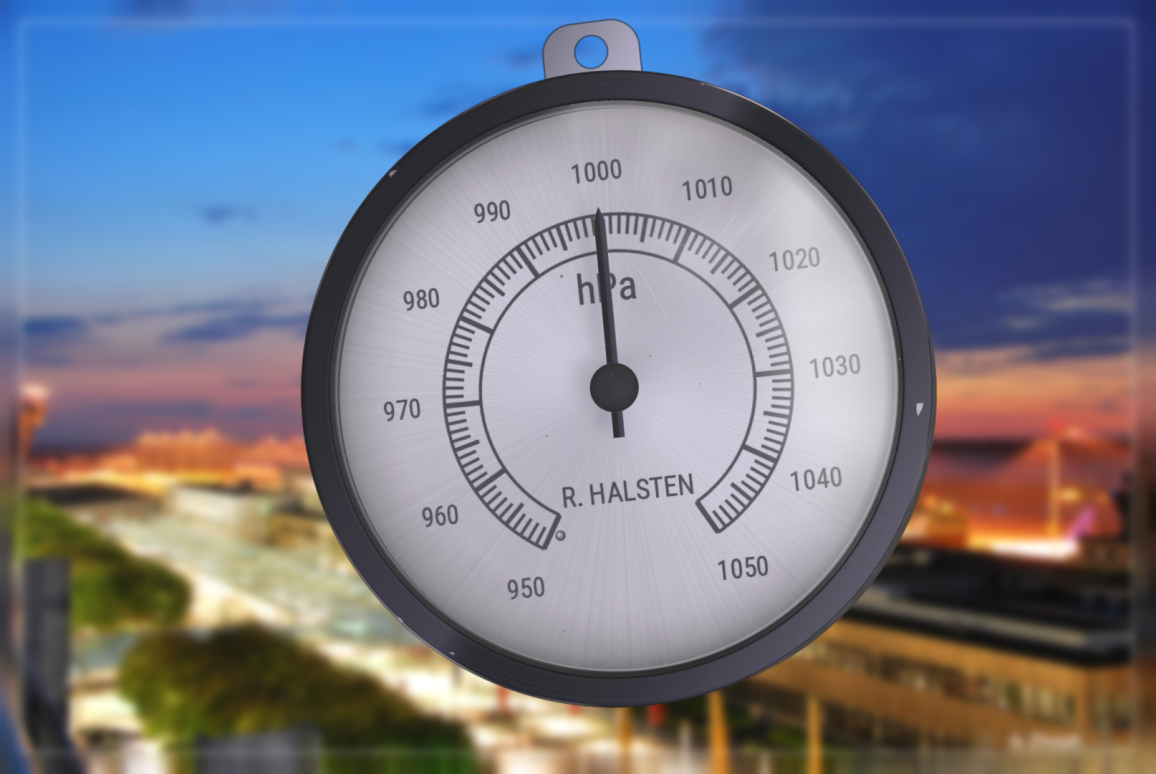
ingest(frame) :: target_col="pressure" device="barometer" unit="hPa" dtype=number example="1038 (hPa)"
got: 1000 (hPa)
